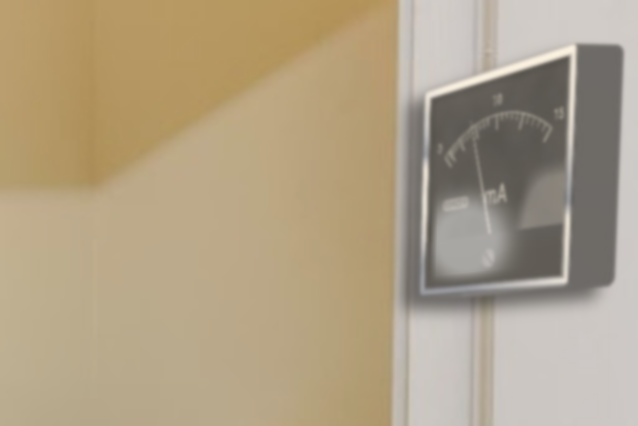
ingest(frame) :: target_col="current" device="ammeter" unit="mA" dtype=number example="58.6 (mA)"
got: 7.5 (mA)
